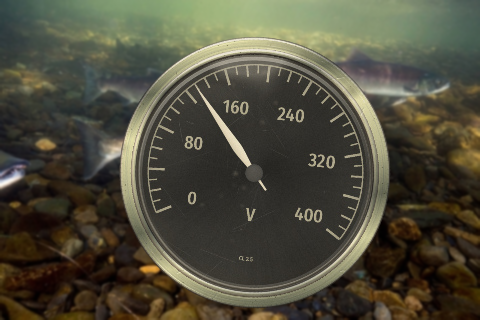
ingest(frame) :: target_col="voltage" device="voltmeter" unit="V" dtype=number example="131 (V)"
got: 130 (V)
